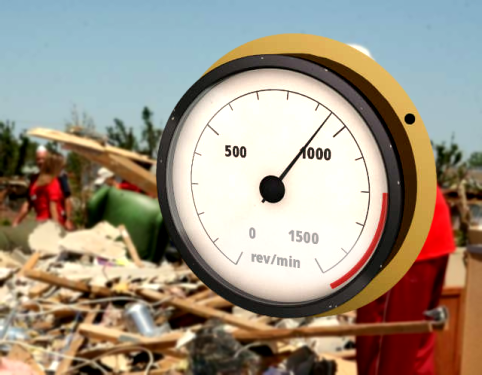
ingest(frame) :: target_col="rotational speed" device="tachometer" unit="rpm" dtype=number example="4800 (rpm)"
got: 950 (rpm)
